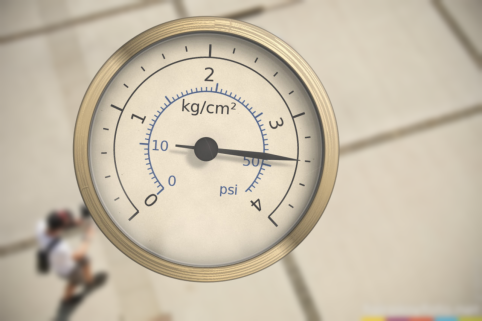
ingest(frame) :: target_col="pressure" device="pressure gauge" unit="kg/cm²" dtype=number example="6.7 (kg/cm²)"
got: 3.4 (kg/cm²)
